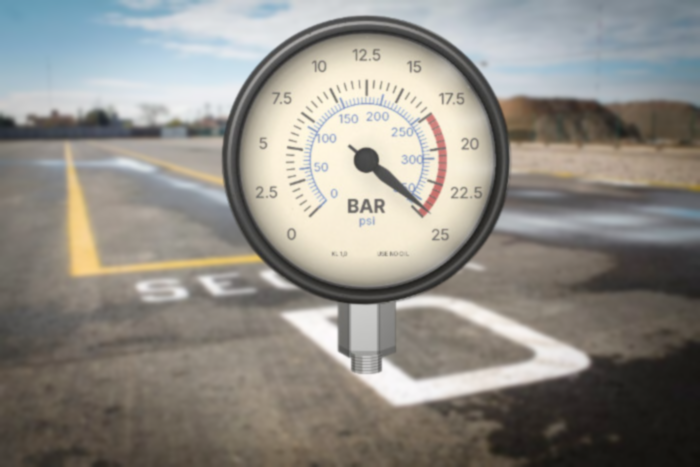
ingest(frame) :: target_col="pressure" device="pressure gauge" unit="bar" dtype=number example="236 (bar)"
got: 24.5 (bar)
